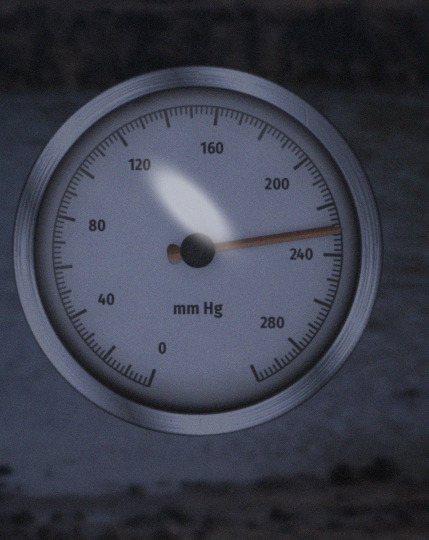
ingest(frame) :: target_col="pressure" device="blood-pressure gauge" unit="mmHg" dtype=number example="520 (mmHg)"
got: 230 (mmHg)
